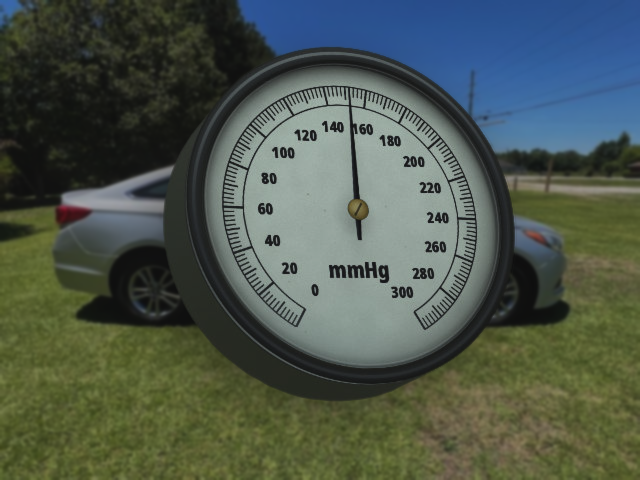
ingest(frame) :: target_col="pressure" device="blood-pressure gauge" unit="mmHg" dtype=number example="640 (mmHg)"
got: 150 (mmHg)
